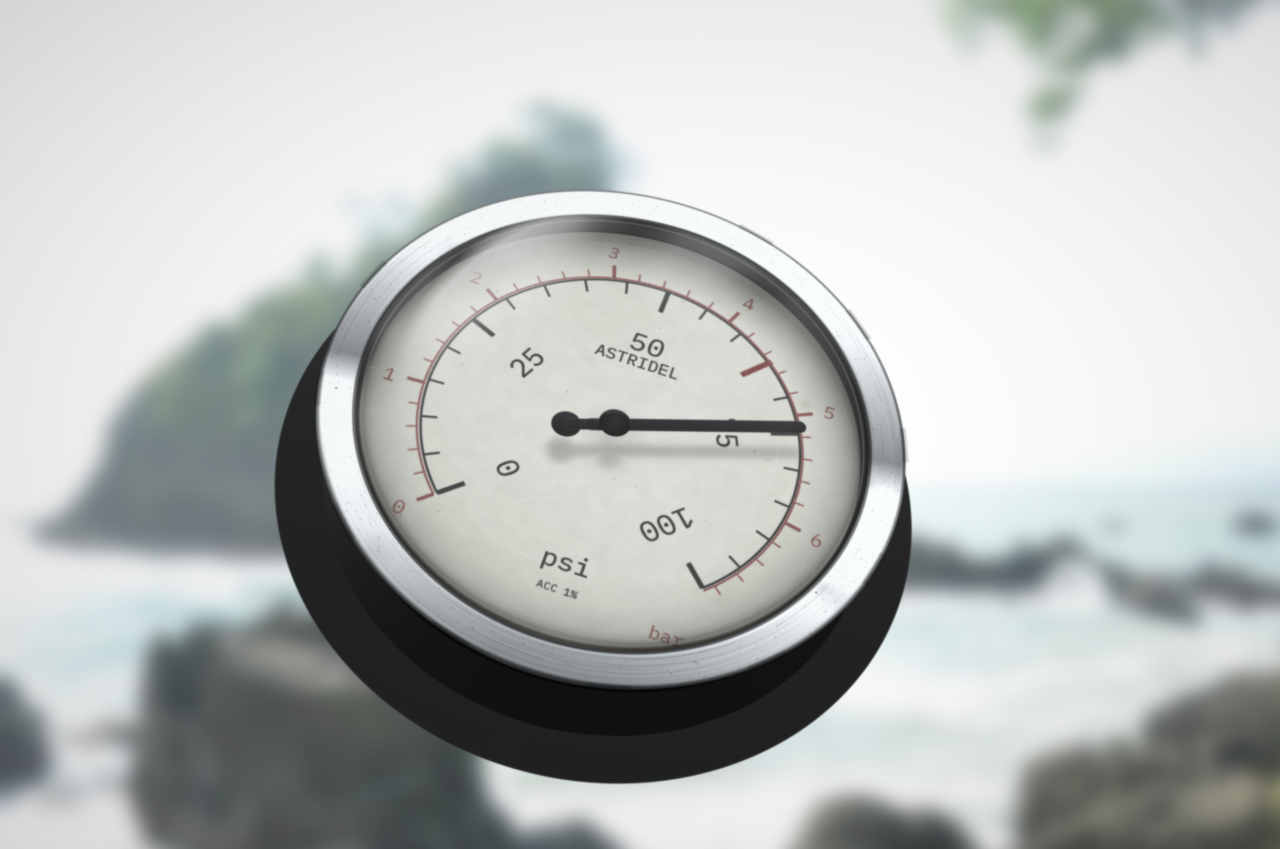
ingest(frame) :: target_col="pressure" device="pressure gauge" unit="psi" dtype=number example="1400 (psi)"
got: 75 (psi)
